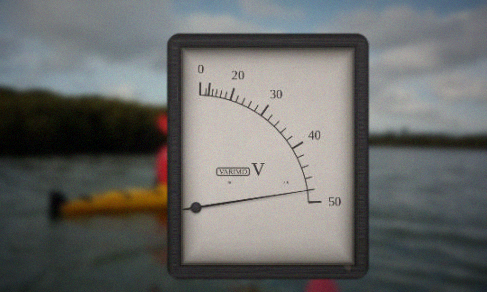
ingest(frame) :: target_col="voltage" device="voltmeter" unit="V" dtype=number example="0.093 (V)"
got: 48 (V)
